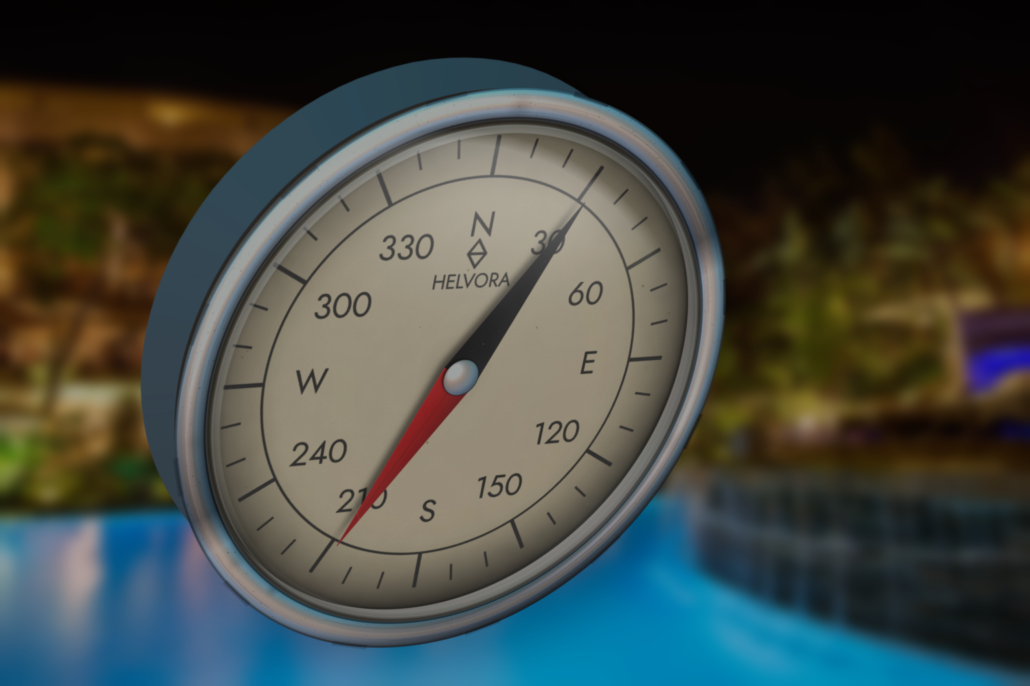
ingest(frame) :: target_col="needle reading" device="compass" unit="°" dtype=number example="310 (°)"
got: 210 (°)
